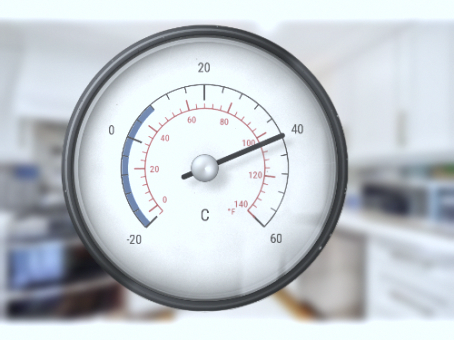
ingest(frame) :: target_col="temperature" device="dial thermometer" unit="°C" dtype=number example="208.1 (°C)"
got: 40 (°C)
